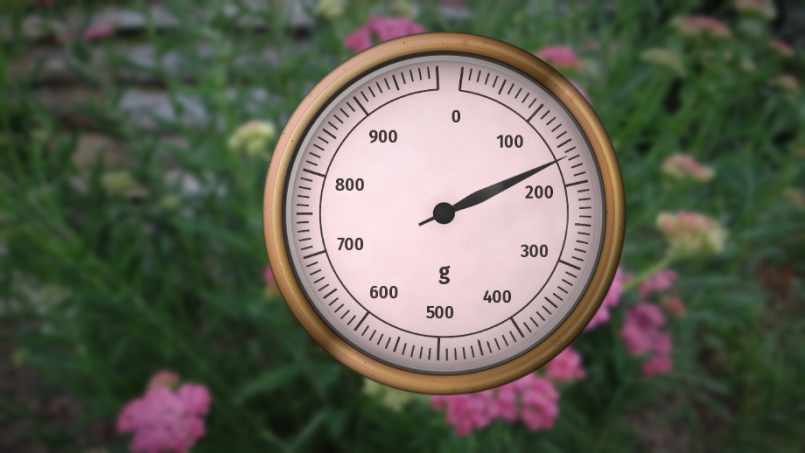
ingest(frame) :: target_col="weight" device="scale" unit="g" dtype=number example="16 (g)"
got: 165 (g)
